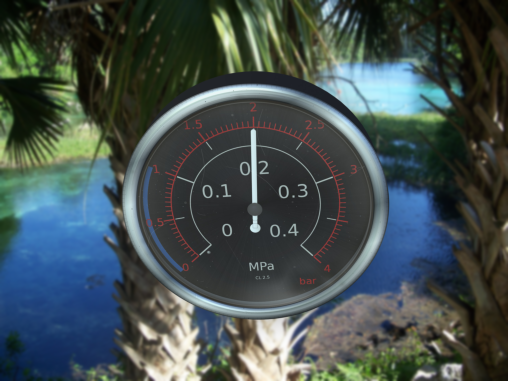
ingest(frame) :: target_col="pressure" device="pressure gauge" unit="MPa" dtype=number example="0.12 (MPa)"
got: 0.2 (MPa)
